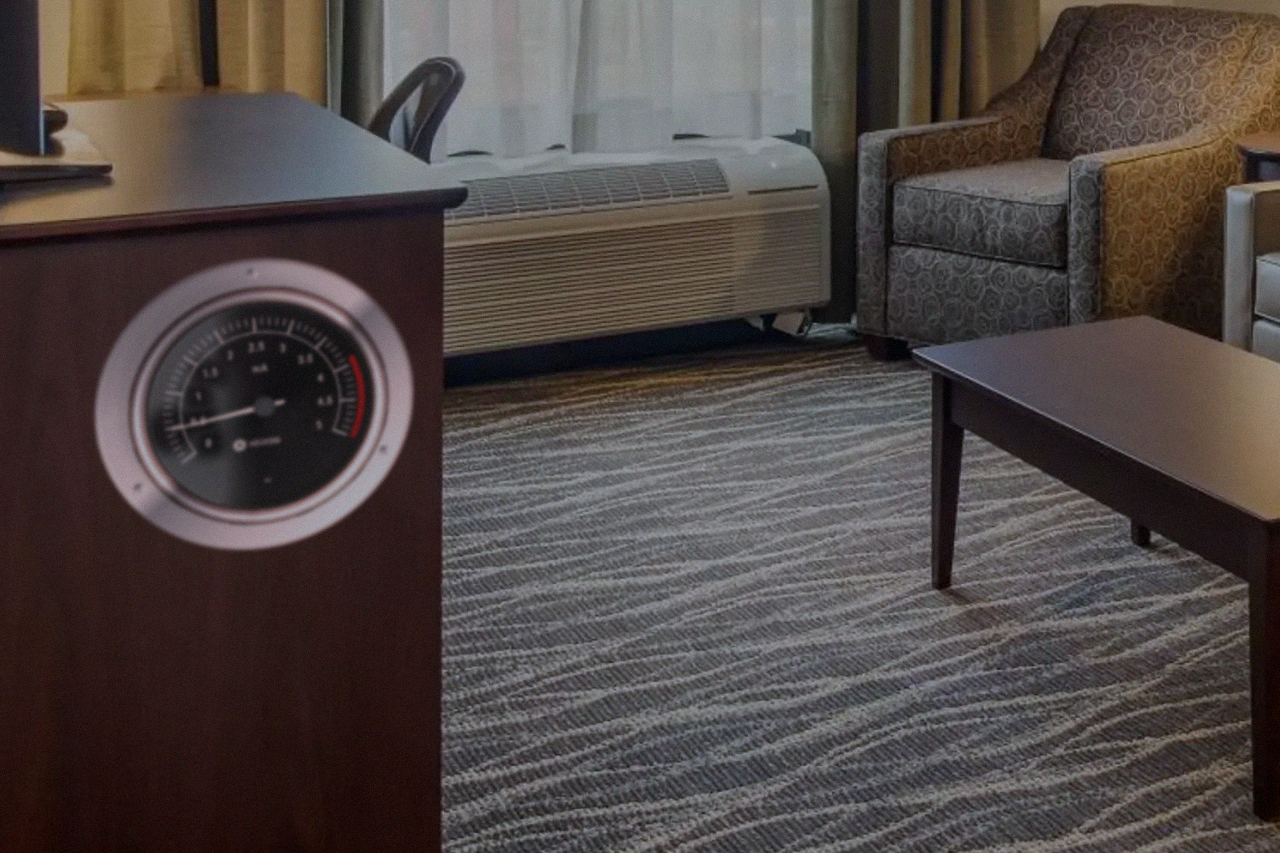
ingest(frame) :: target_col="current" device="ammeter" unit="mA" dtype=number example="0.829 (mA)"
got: 0.5 (mA)
